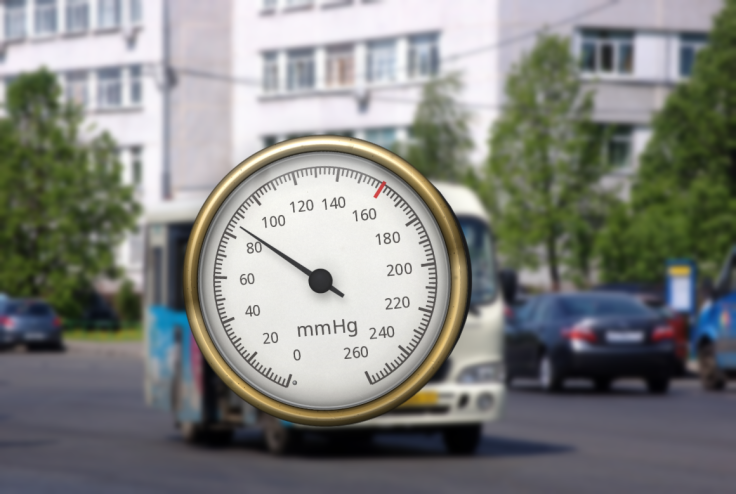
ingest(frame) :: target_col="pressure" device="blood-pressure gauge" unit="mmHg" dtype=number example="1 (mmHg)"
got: 86 (mmHg)
